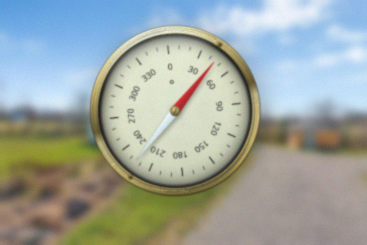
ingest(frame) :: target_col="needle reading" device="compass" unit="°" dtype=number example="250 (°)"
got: 45 (°)
